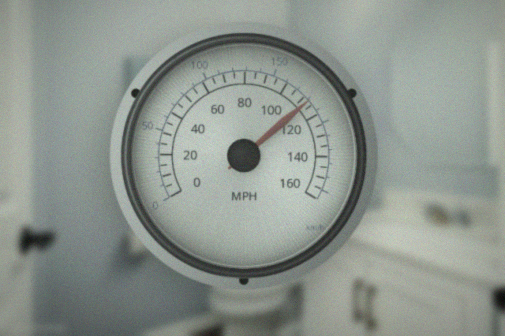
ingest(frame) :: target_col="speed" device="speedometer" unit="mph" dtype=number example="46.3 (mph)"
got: 112.5 (mph)
